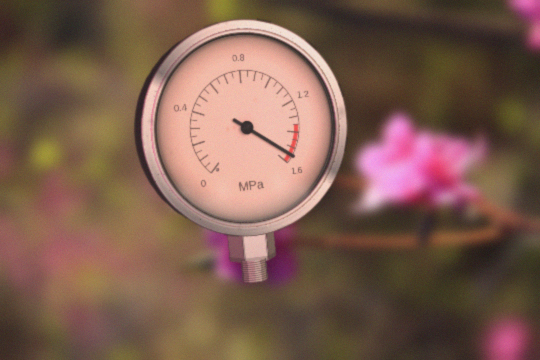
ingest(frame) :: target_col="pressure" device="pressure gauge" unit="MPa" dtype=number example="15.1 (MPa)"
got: 1.55 (MPa)
